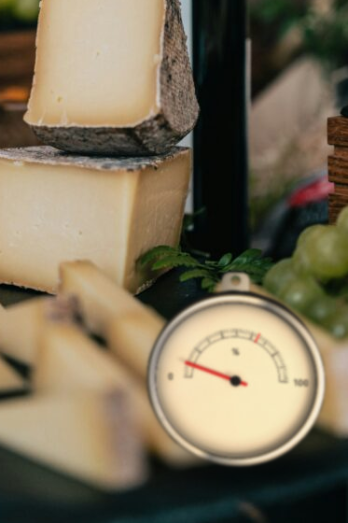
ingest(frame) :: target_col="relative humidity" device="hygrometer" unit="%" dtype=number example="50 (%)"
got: 10 (%)
